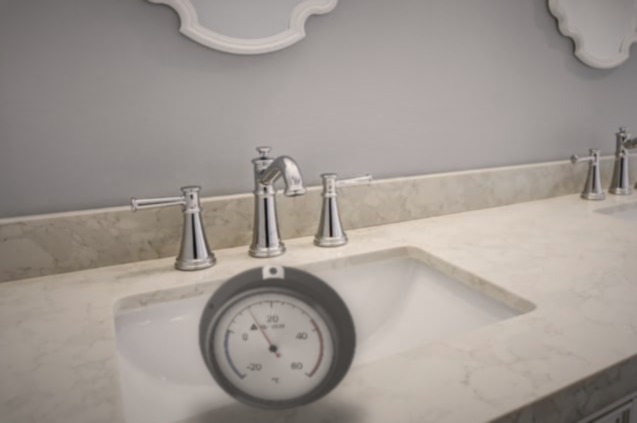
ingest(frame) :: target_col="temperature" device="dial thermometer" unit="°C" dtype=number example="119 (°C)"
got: 12 (°C)
